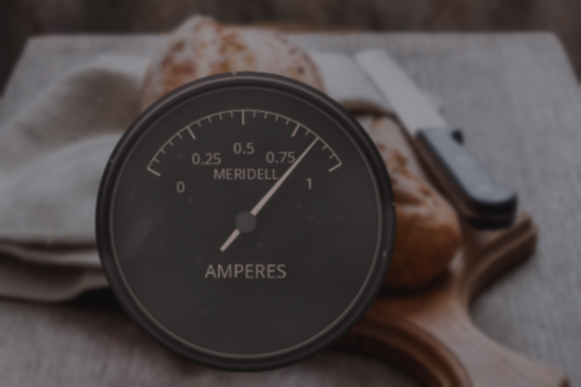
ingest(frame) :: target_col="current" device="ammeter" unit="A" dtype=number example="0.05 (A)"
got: 0.85 (A)
